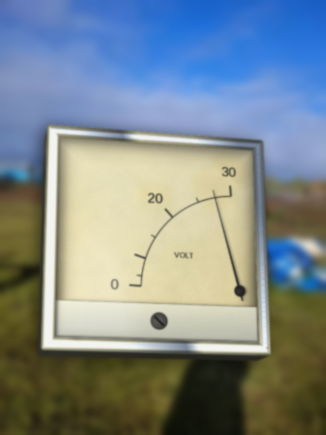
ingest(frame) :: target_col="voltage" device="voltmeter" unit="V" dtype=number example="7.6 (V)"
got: 27.5 (V)
